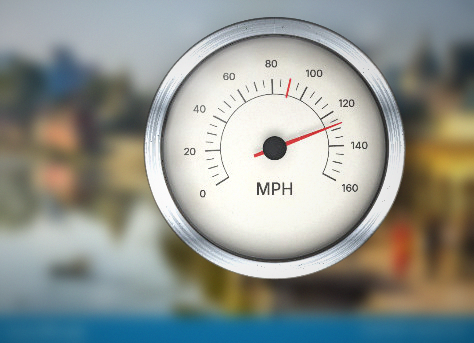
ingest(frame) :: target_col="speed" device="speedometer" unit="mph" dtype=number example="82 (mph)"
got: 127.5 (mph)
